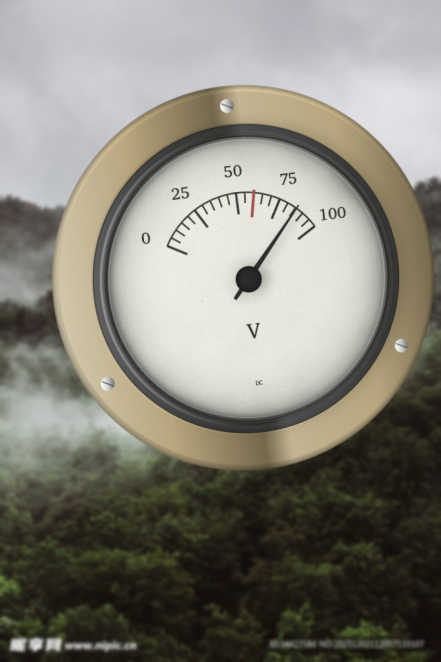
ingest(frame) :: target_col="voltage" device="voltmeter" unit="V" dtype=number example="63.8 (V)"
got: 85 (V)
